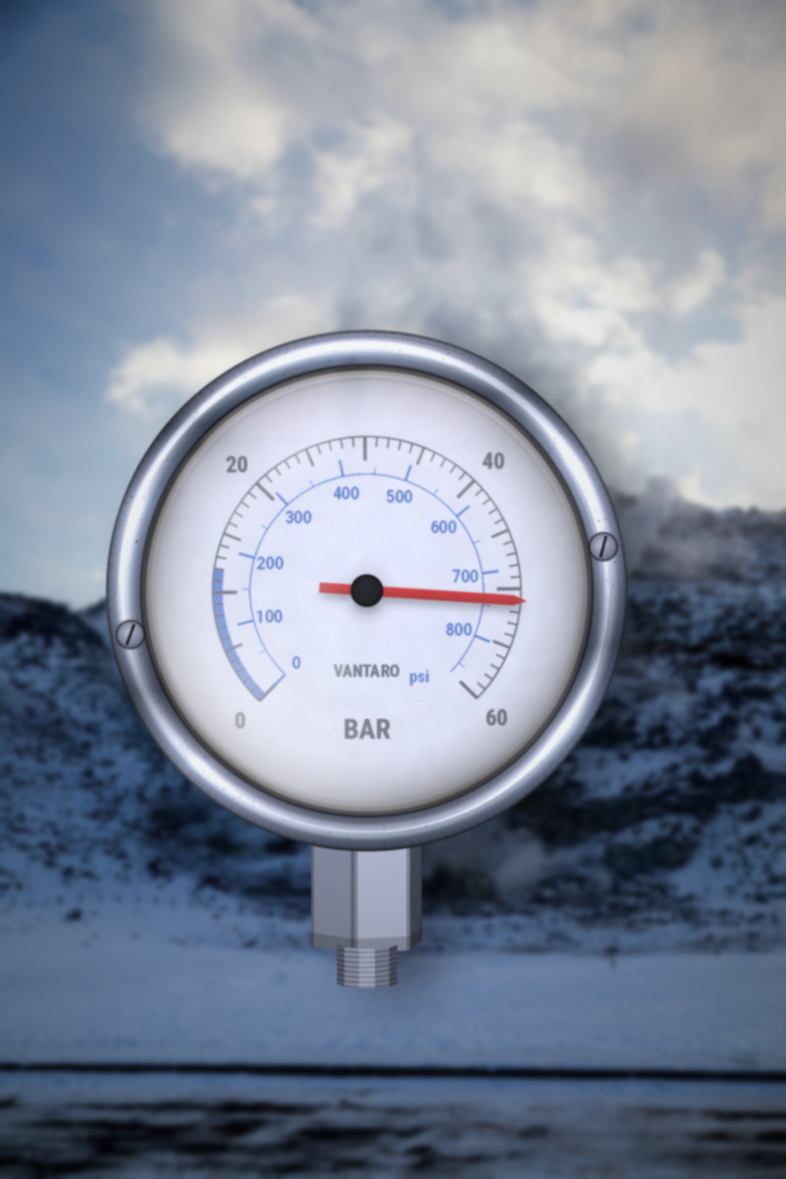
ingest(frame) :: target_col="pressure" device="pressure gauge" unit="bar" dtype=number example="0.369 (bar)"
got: 51 (bar)
